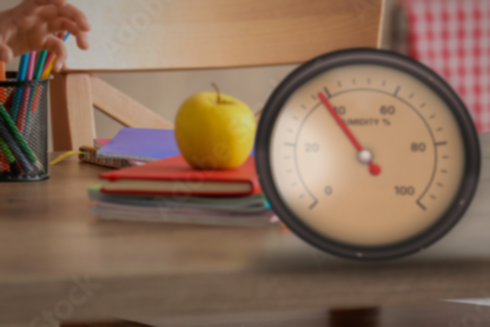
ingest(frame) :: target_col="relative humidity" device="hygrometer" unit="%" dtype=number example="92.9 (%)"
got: 38 (%)
